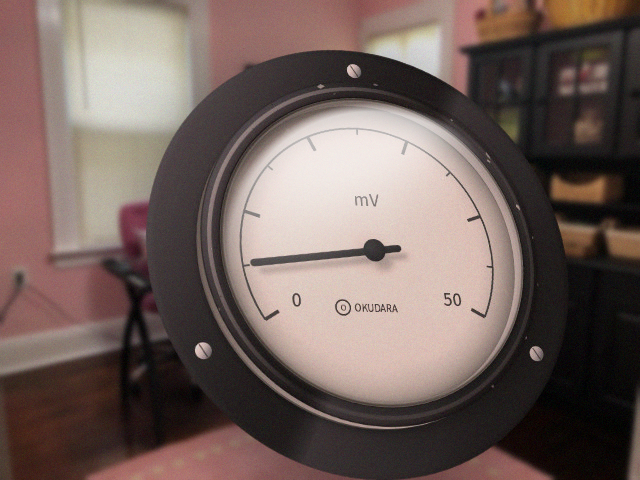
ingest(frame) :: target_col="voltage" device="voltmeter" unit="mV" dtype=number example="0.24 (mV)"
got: 5 (mV)
